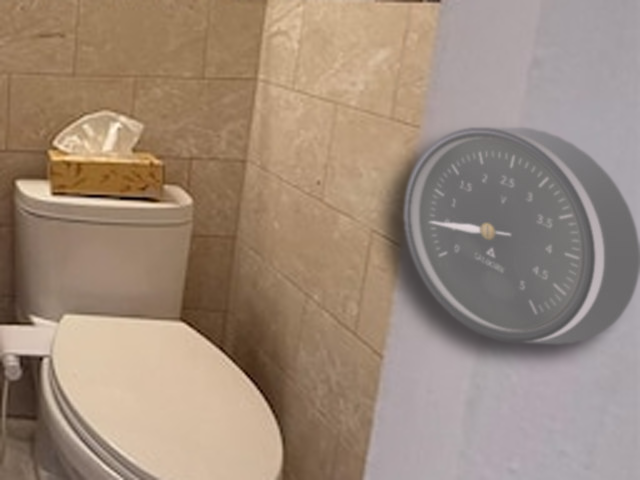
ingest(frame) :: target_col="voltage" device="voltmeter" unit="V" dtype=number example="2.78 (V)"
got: 0.5 (V)
